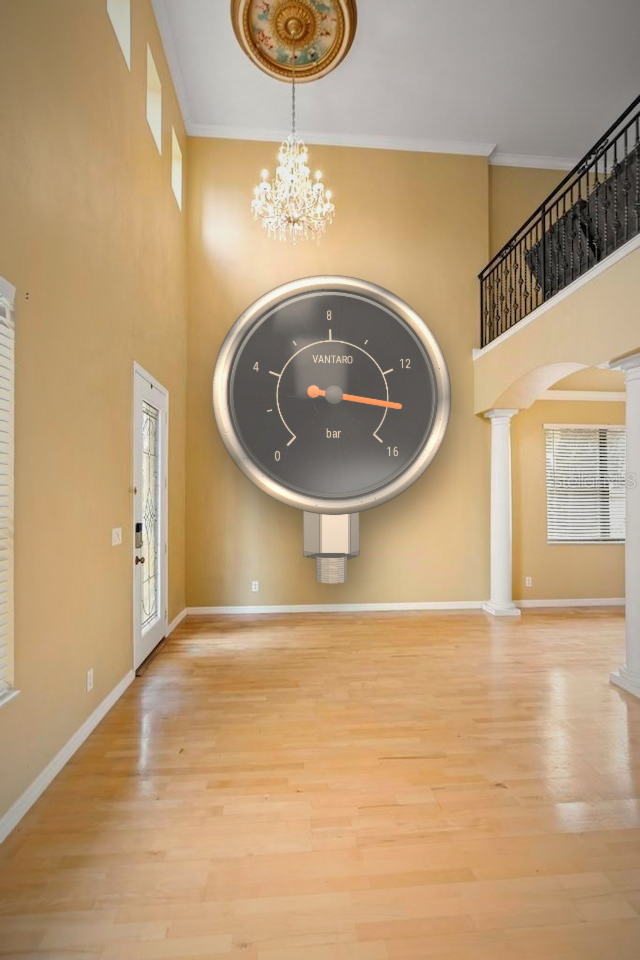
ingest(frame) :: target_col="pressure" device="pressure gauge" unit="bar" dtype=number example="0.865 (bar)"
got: 14 (bar)
